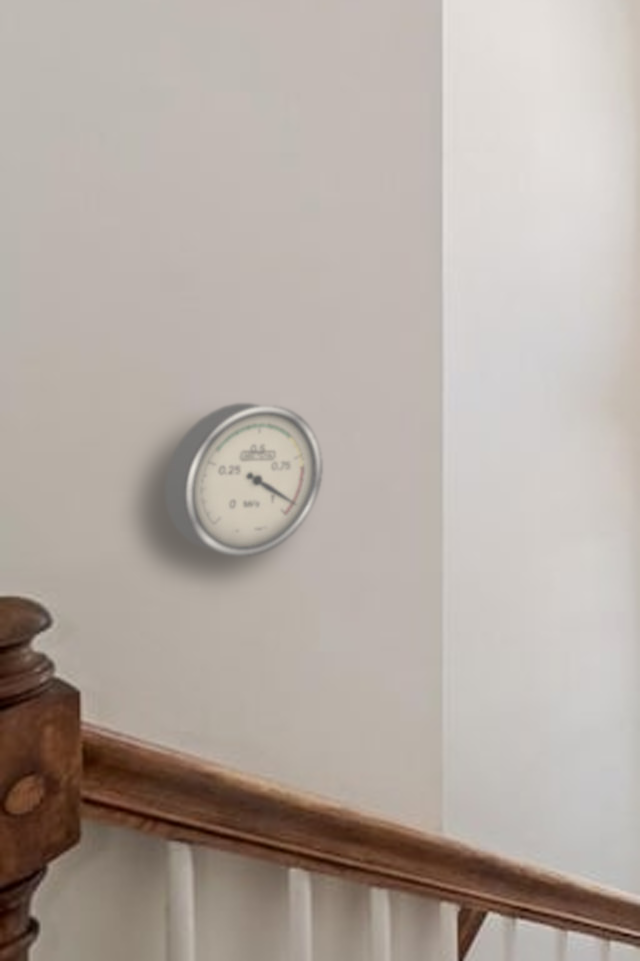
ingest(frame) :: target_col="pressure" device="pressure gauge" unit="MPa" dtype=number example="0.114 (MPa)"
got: 0.95 (MPa)
